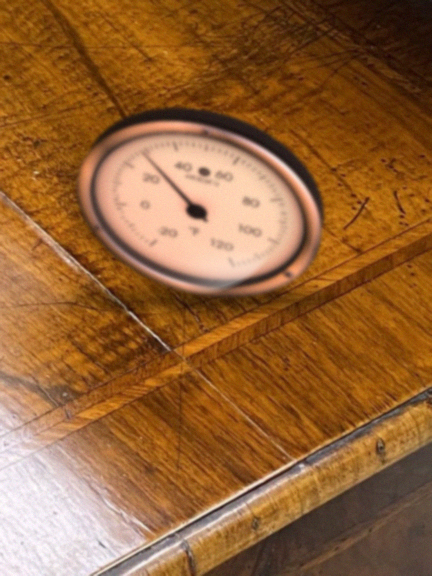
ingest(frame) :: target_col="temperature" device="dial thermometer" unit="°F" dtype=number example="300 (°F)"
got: 30 (°F)
